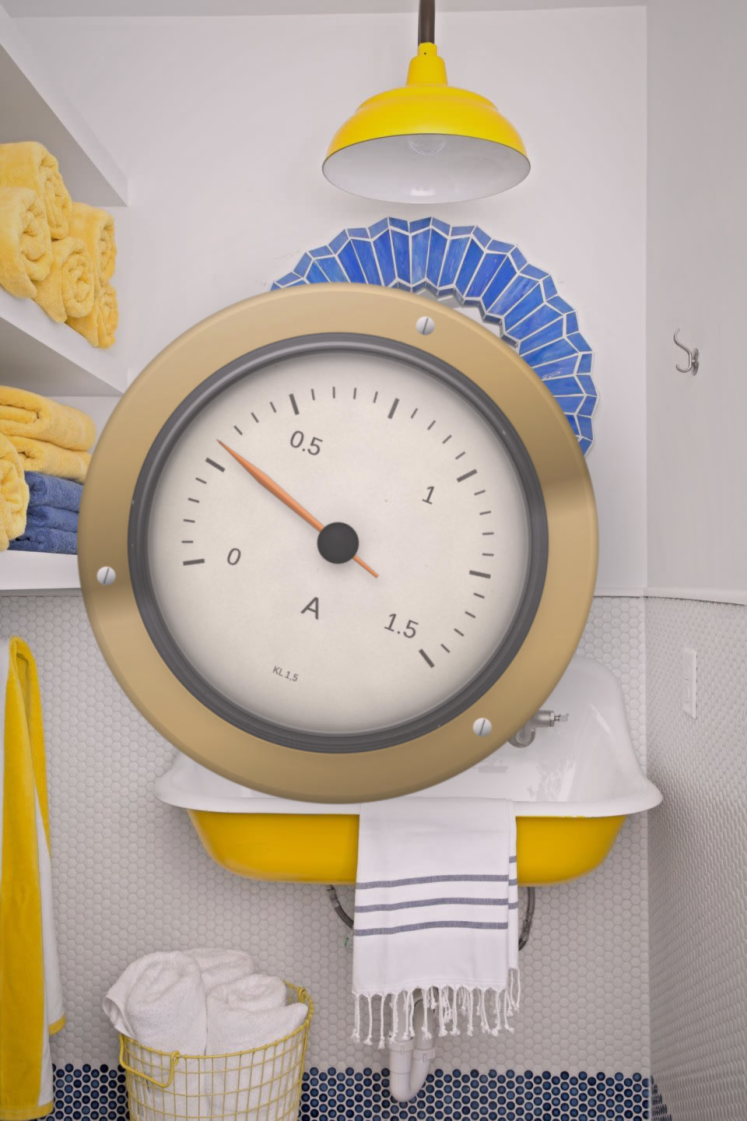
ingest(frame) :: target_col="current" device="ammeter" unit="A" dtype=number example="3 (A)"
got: 0.3 (A)
